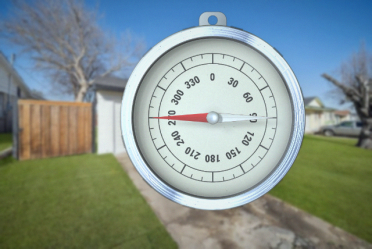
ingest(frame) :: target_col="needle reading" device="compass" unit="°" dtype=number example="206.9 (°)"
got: 270 (°)
